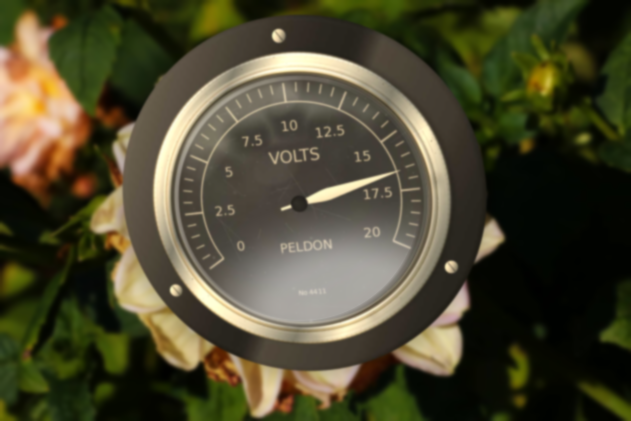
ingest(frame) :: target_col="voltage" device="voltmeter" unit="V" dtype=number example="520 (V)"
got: 16.5 (V)
